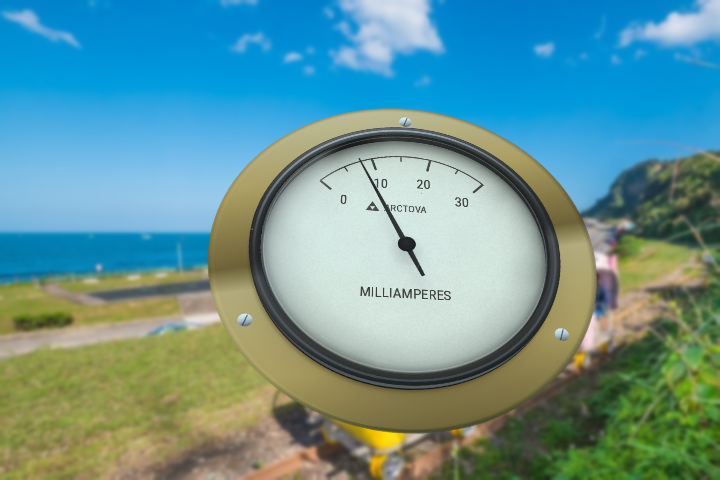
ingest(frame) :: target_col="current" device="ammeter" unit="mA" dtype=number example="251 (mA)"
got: 7.5 (mA)
